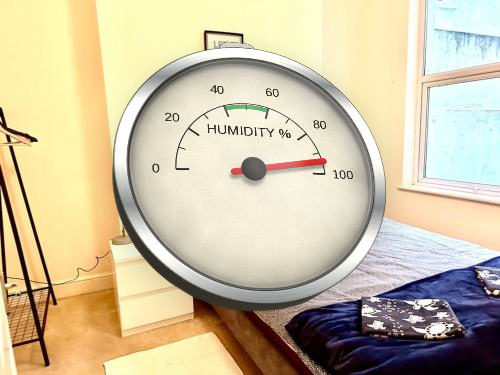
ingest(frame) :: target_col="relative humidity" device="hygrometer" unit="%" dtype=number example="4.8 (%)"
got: 95 (%)
